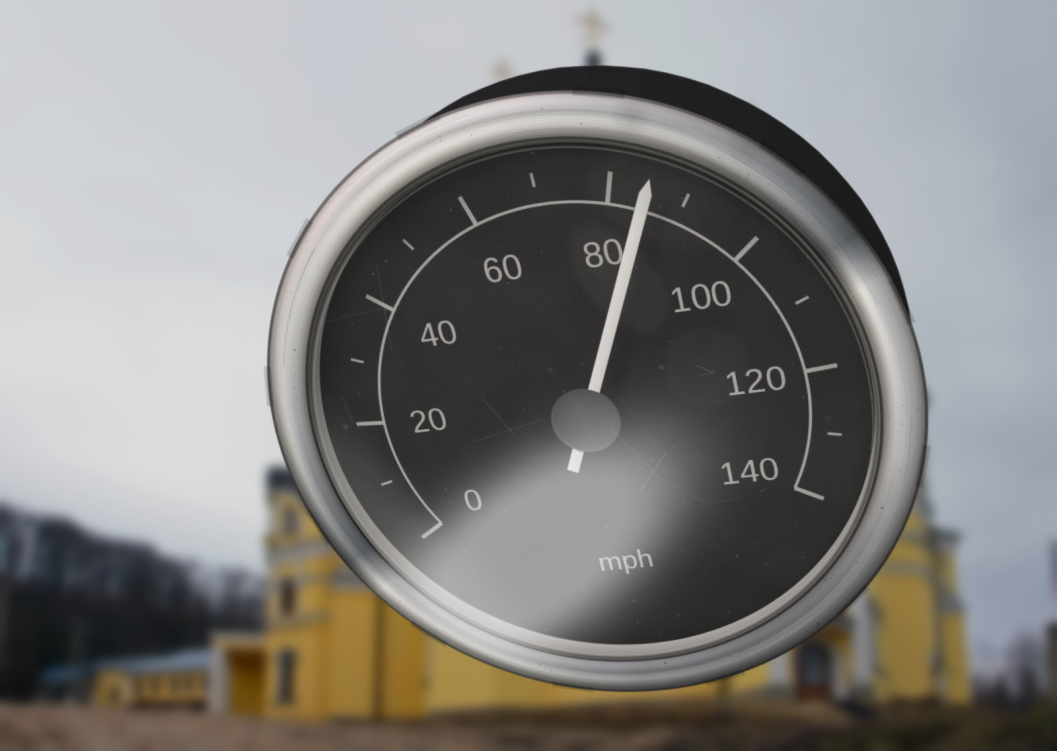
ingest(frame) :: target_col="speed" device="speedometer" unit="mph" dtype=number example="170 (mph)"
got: 85 (mph)
